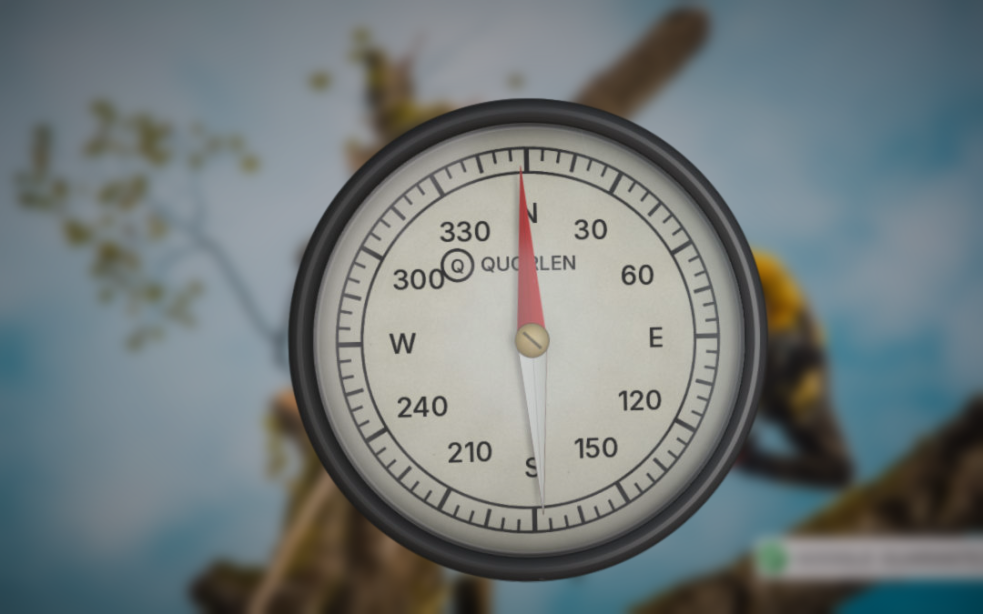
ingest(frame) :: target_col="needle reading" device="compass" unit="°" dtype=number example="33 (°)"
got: 357.5 (°)
